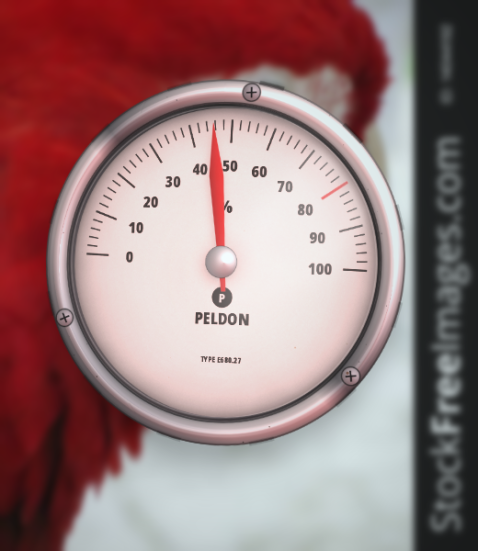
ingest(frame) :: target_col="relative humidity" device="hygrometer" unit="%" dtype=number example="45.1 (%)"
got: 46 (%)
